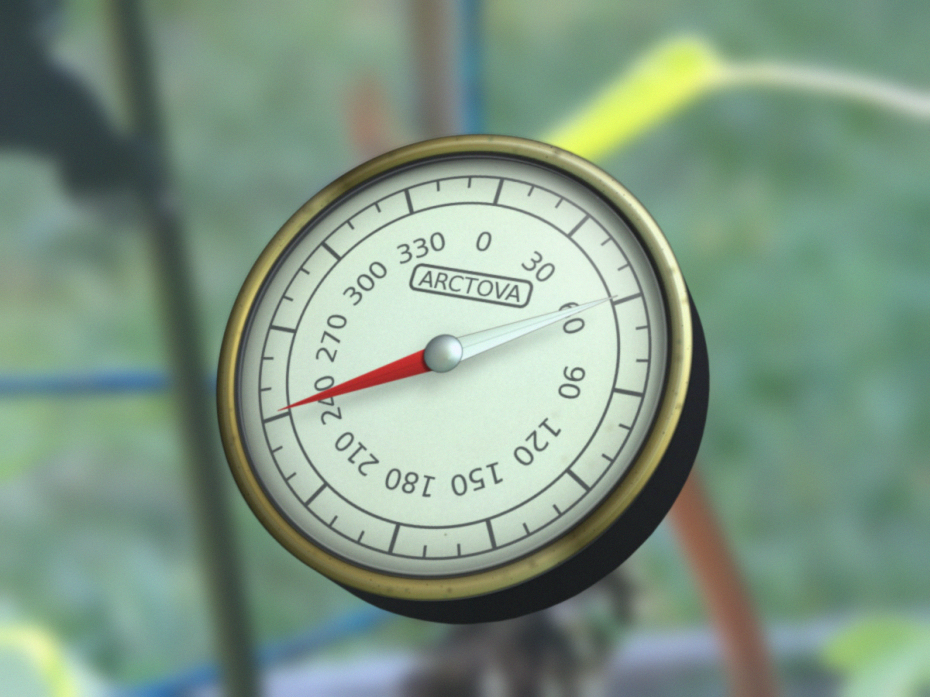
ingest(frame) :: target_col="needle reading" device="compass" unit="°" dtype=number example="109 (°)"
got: 240 (°)
